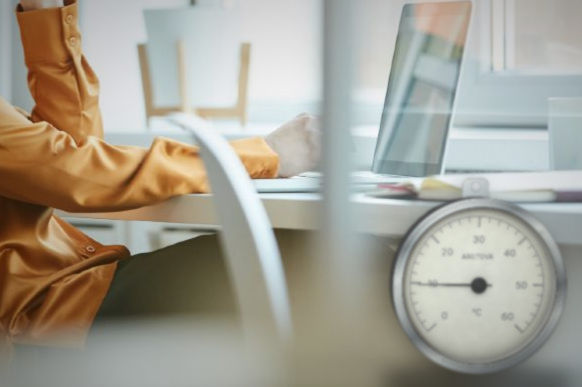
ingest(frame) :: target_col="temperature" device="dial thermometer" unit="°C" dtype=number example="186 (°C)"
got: 10 (°C)
